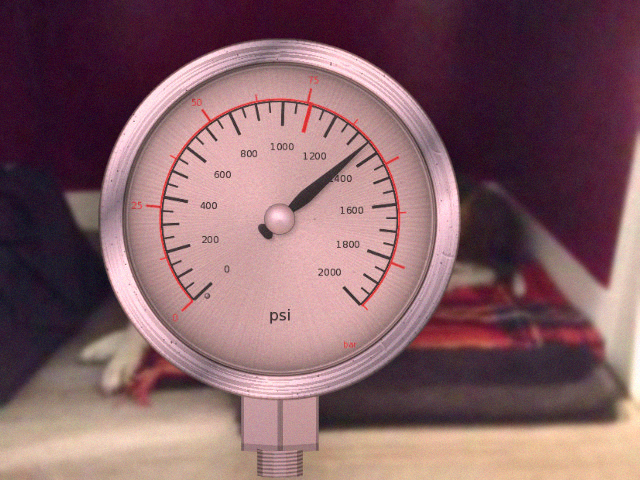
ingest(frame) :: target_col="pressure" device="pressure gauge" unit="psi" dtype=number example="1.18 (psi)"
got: 1350 (psi)
